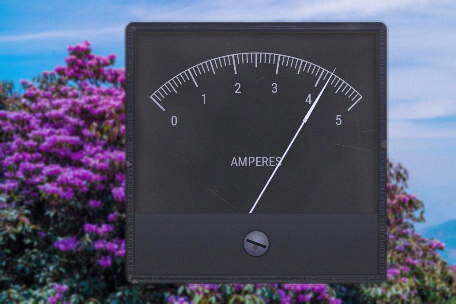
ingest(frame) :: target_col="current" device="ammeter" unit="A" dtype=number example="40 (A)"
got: 4.2 (A)
